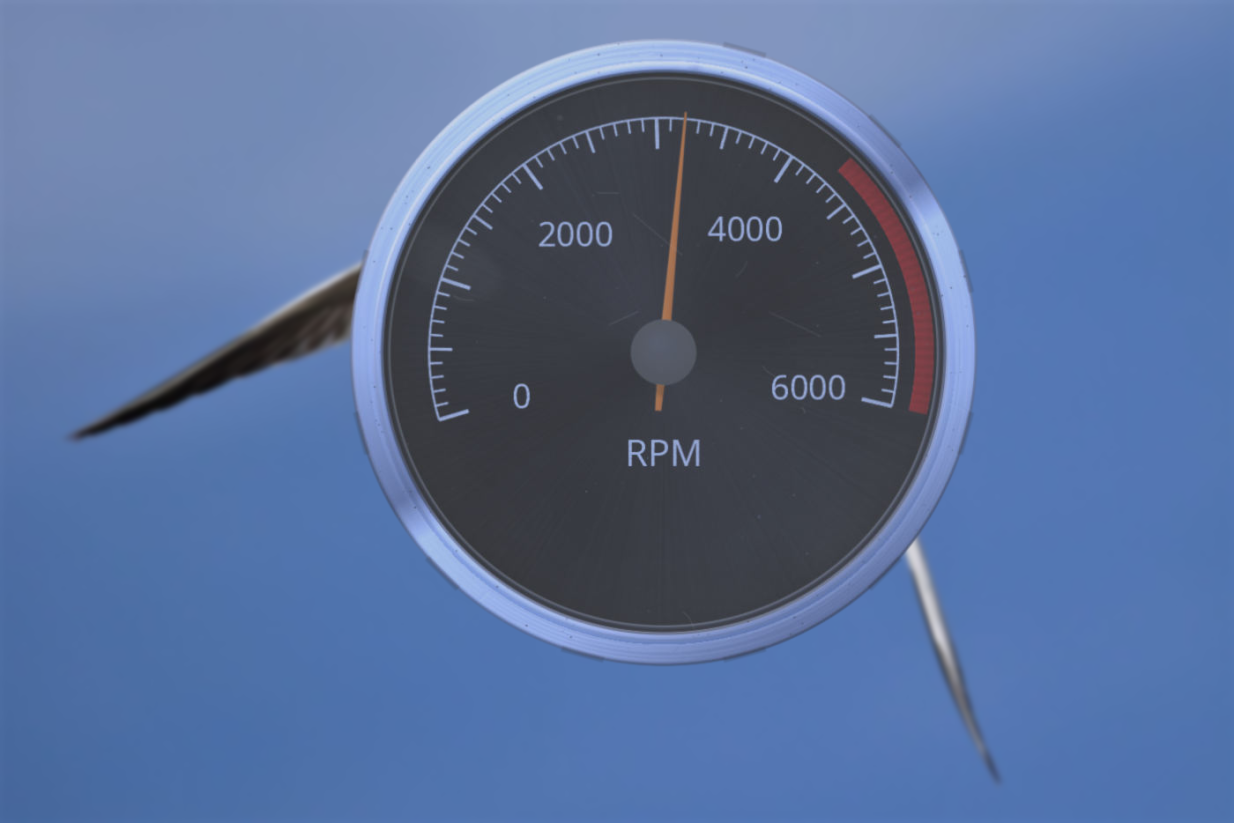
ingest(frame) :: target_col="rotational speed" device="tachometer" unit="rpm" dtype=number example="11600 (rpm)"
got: 3200 (rpm)
